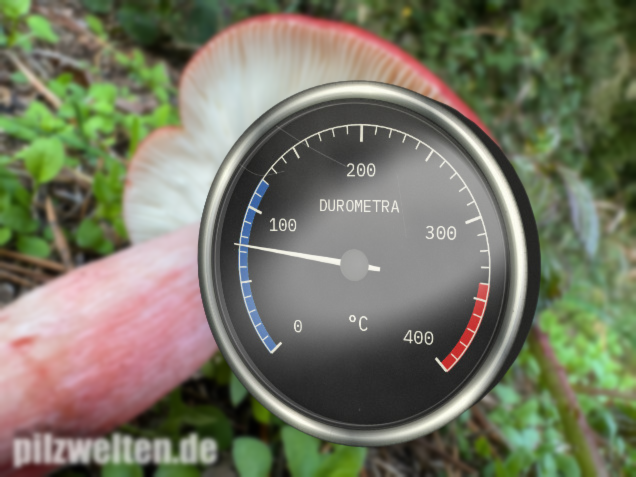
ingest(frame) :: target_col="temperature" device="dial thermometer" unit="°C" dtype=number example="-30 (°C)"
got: 75 (°C)
